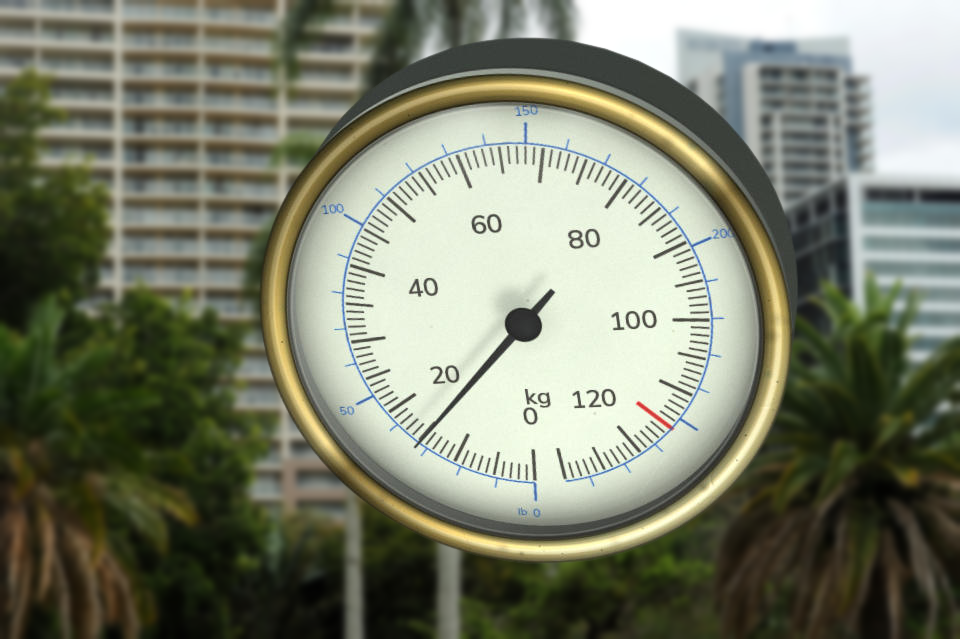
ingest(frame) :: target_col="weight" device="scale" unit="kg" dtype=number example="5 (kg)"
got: 15 (kg)
